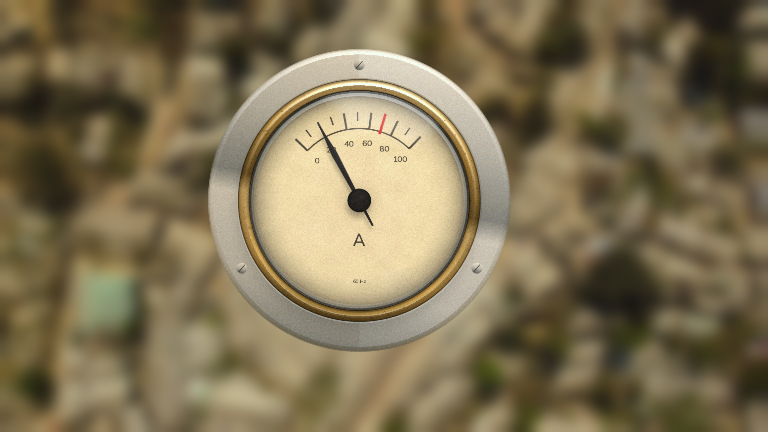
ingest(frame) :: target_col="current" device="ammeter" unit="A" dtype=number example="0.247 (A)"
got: 20 (A)
